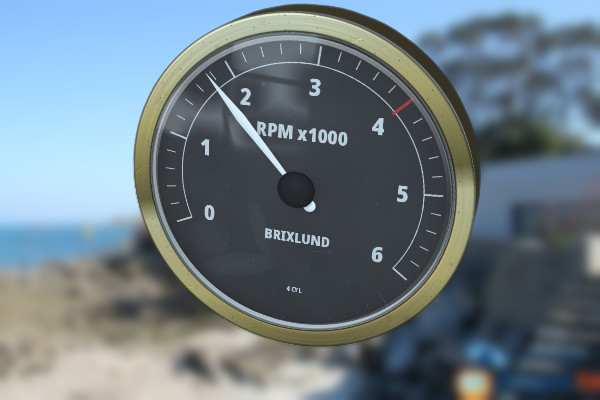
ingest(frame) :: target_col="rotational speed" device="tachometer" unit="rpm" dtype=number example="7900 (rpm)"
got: 1800 (rpm)
